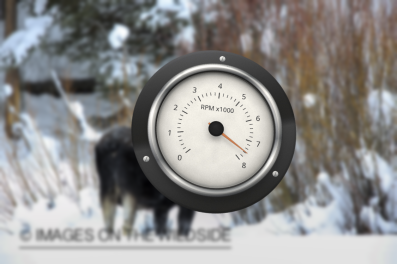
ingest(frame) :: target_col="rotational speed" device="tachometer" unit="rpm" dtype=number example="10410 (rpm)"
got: 7600 (rpm)
